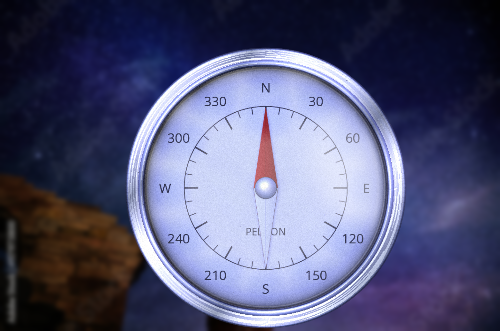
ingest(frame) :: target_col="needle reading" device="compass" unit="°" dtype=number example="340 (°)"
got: 0 (°)
